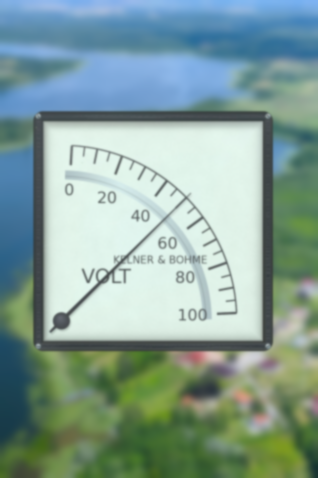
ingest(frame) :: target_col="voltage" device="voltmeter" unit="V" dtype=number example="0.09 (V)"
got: 50 (V)
